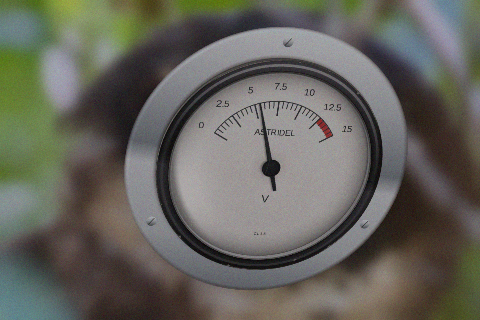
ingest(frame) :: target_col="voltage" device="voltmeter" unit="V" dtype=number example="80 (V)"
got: 5.5 (V)
